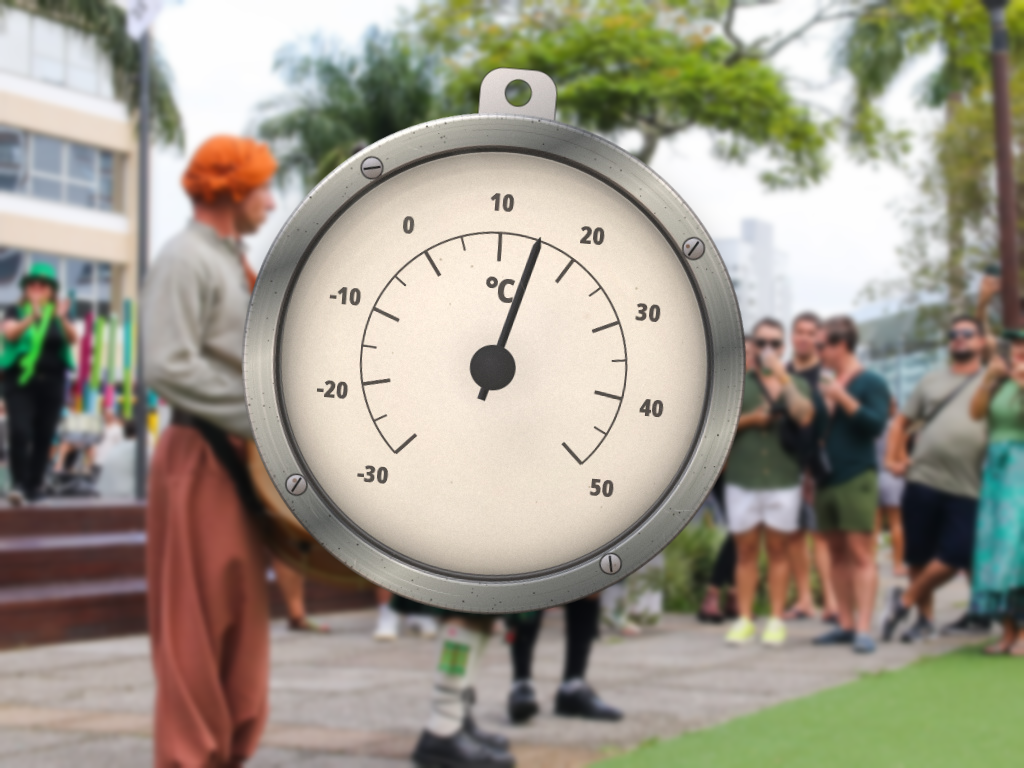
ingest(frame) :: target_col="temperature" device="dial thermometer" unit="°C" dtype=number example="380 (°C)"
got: 15 (°C)
